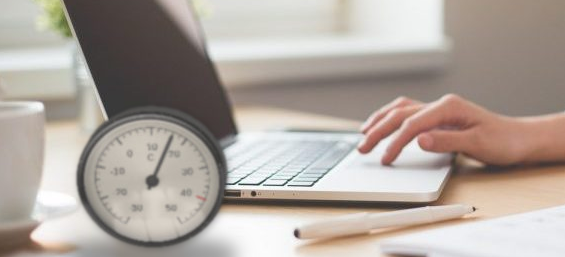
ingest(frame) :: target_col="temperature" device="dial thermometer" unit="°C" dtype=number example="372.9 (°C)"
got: 16 (°C)
